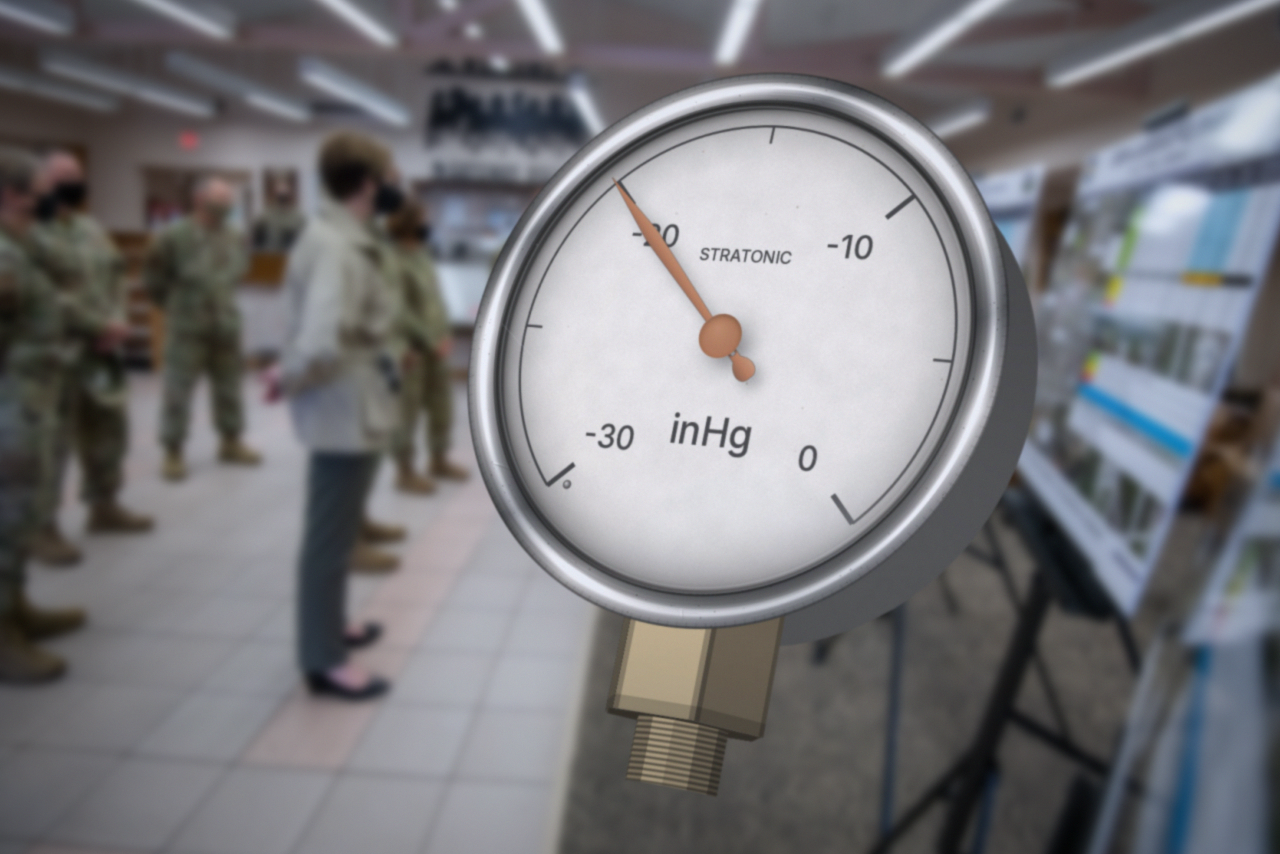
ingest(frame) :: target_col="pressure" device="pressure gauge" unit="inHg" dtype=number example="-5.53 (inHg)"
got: -20 (inHg)
